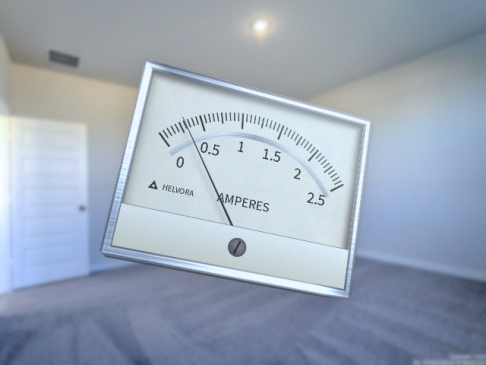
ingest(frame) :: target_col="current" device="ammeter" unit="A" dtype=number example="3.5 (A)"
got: 0.3 (A)
